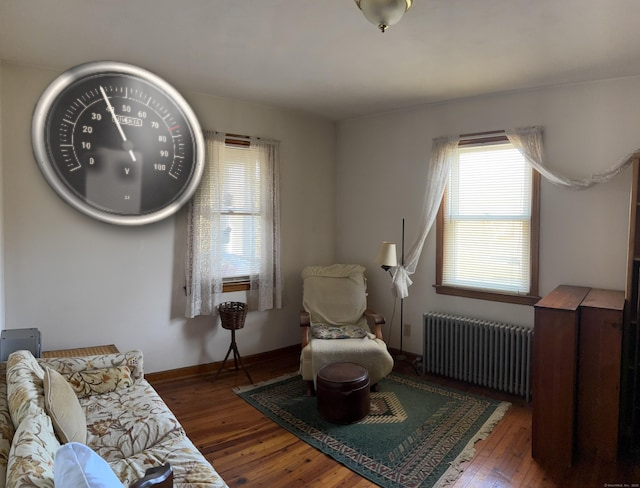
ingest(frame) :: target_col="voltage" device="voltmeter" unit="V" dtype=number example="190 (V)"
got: 40 (V)
